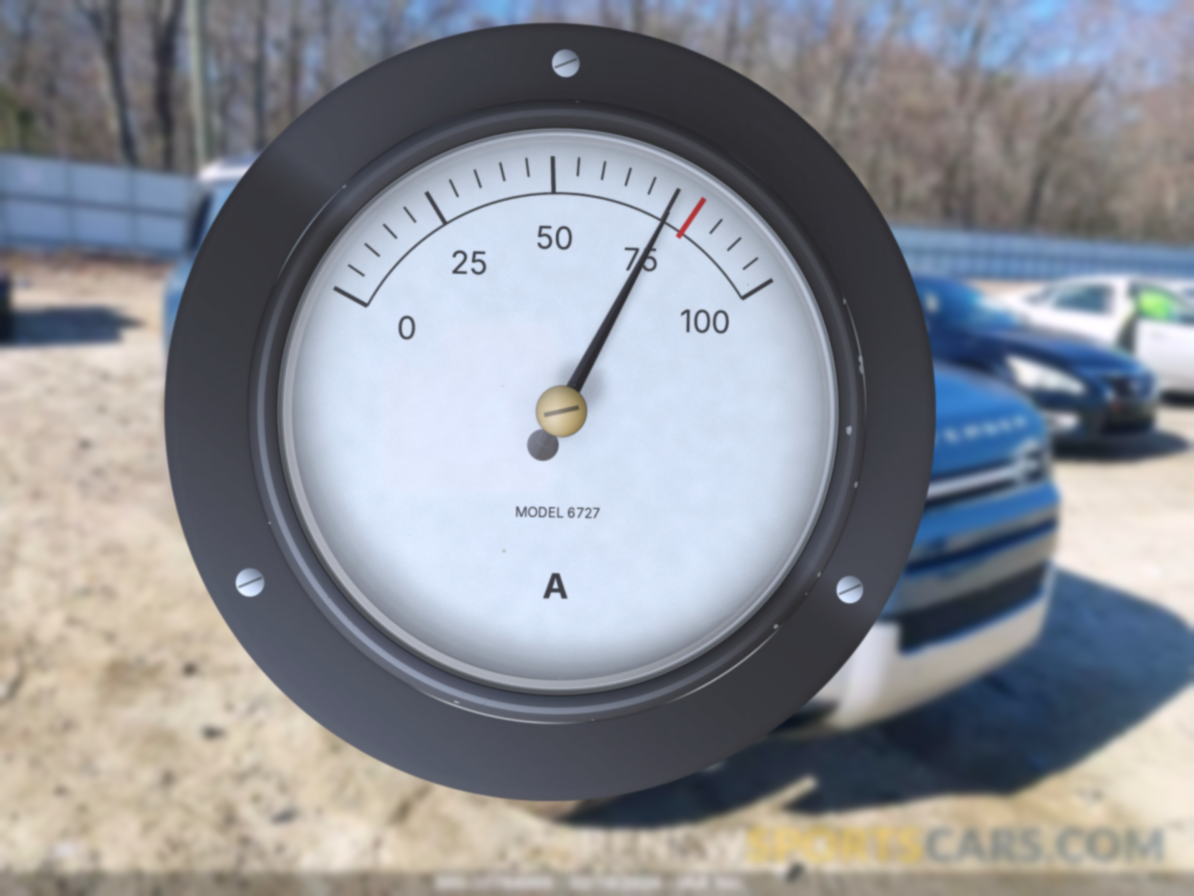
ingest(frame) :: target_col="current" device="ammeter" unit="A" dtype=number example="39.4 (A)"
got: 75 (A)
